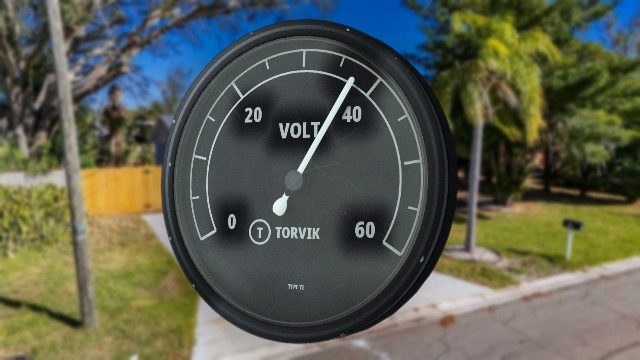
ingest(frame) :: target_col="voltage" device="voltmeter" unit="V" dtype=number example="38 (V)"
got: 37.5 (V)
